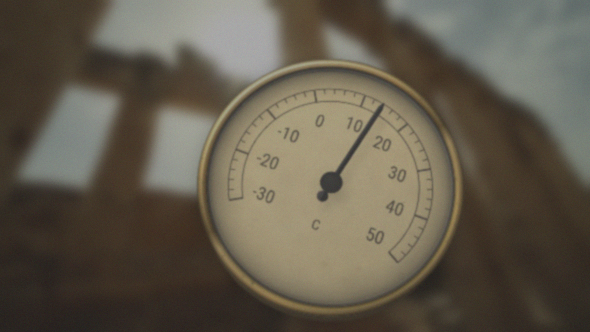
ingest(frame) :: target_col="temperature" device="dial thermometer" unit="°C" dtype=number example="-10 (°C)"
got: 14 (°C)
